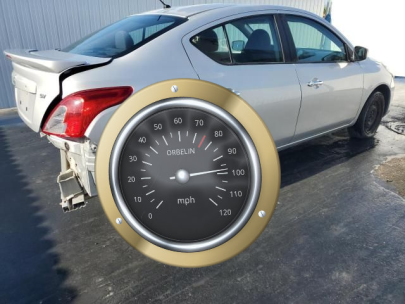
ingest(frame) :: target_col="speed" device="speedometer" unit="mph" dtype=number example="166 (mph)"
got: 97.5 (mph)
